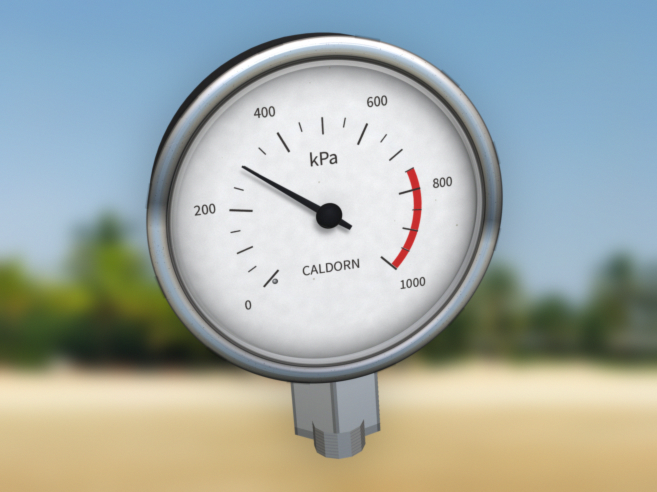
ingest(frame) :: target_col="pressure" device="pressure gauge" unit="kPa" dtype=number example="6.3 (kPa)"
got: 300 (kPa)
